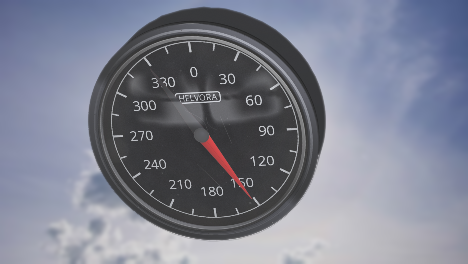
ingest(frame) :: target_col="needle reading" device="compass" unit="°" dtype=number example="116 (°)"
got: 150 (°)
